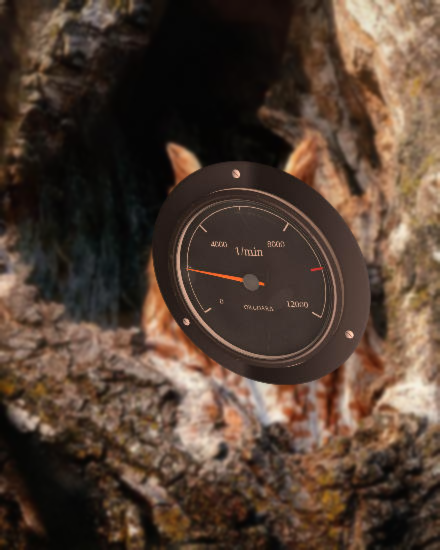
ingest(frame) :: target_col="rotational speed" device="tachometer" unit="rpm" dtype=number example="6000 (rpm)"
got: 2000 (rpm)
